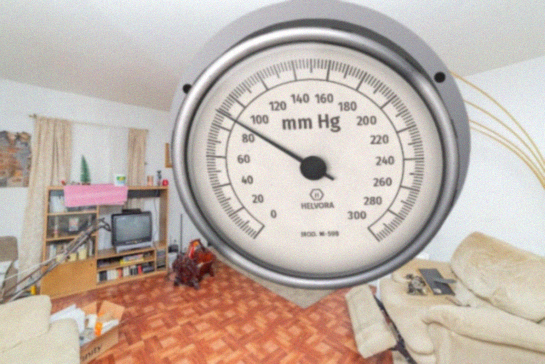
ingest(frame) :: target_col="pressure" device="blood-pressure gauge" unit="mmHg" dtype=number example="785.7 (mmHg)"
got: 90 (mmHg)
